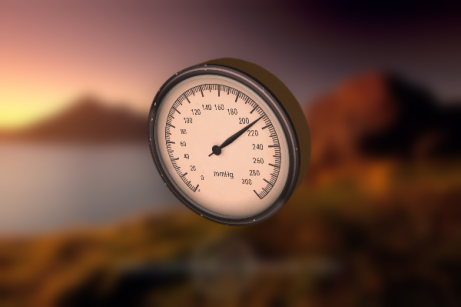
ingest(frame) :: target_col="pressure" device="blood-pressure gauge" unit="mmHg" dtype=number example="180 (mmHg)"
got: 210 (mmHg)
